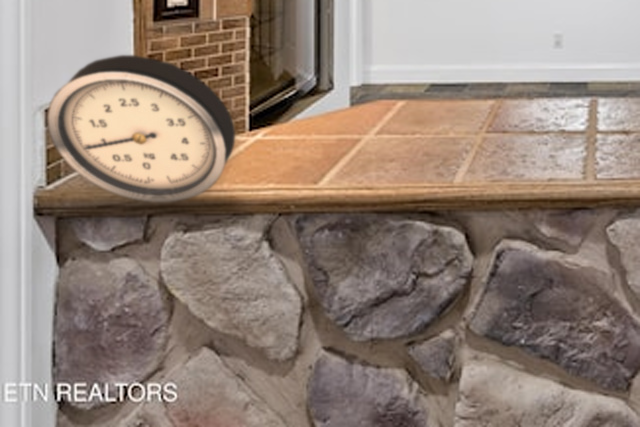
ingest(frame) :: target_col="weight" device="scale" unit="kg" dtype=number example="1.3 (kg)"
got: 1 (kg)
